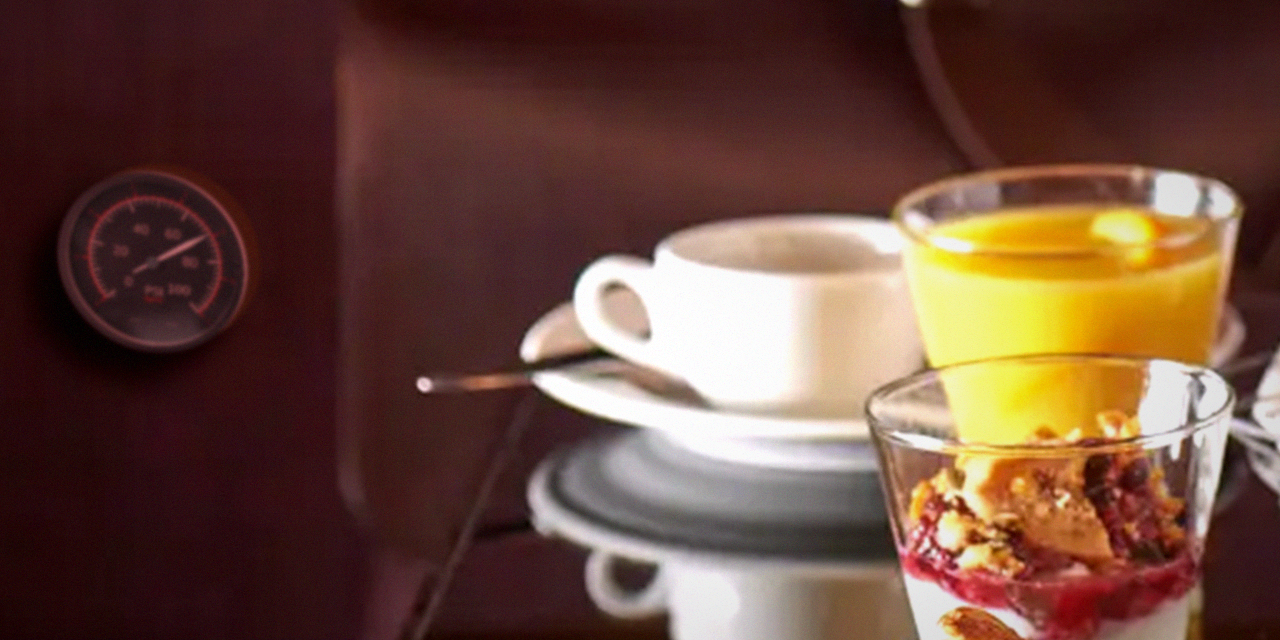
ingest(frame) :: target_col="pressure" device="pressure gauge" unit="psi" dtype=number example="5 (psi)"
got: 70 (psi)
